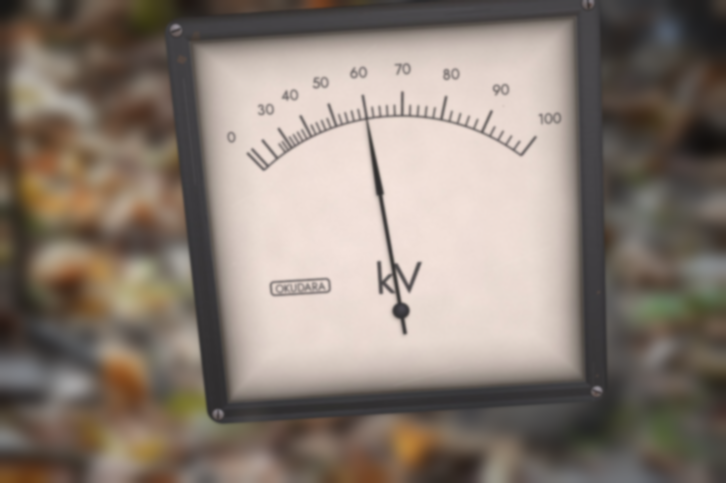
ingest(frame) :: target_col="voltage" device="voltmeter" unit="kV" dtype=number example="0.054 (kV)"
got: 60 (kV)
